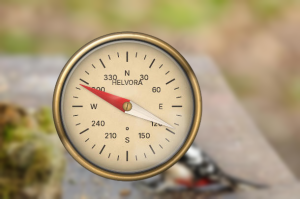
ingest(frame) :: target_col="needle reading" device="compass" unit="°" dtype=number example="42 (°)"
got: 295 (°)
